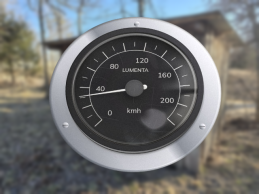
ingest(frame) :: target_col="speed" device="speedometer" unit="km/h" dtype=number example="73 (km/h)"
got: 30 (km/h)
